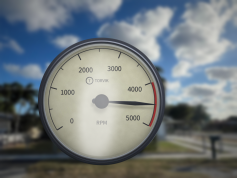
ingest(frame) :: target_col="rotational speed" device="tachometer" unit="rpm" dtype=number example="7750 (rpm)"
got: 4500 (rpm)
